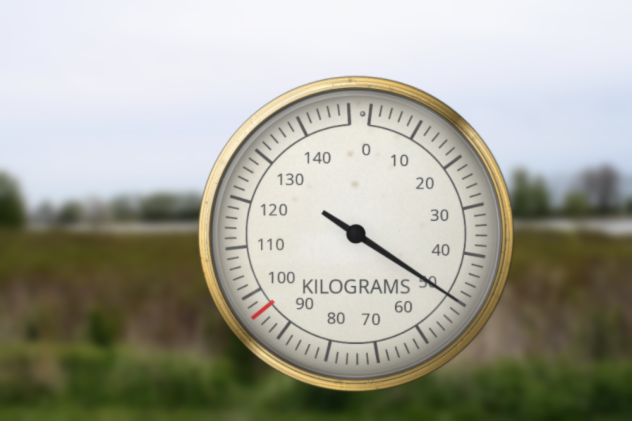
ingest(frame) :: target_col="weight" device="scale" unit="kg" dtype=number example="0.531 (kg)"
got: 50 (kg)
